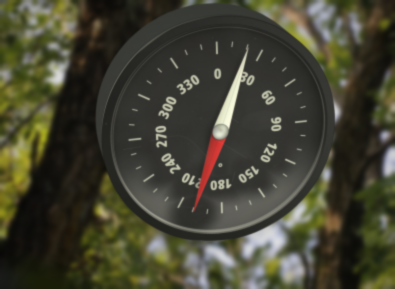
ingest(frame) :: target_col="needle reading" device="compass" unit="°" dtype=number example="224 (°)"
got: 200 (°)
